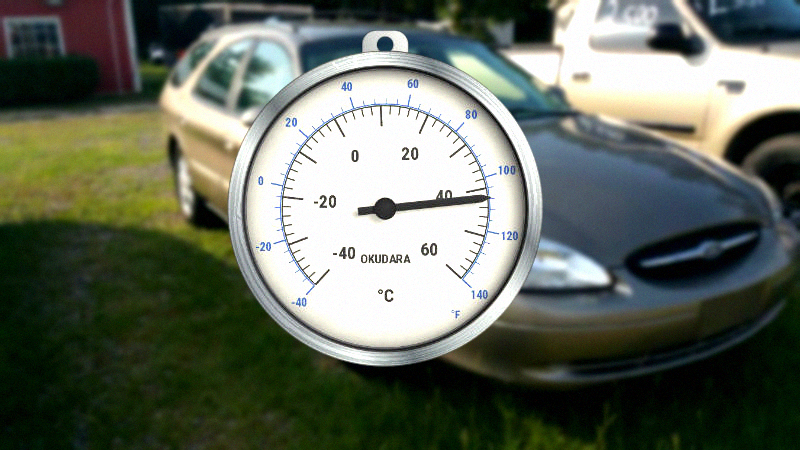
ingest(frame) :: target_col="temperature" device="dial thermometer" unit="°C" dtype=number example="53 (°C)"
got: 42 (°C)
